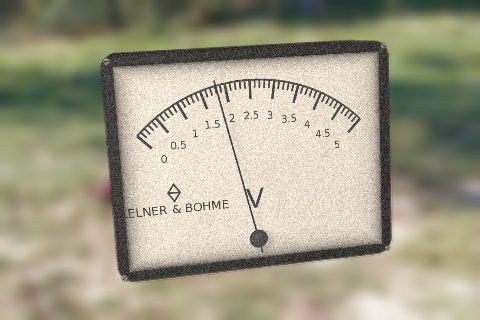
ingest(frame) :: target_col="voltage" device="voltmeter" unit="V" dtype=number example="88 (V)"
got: 1.8 (V)
